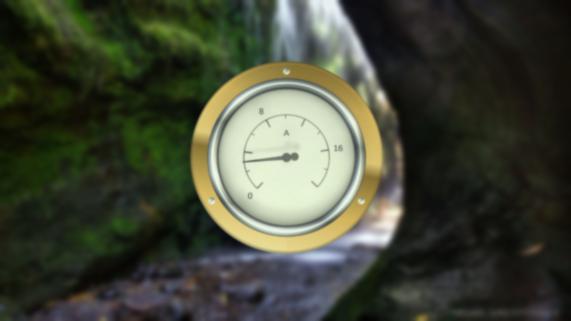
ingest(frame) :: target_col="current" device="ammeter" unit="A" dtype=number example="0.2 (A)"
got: 3 (A)
